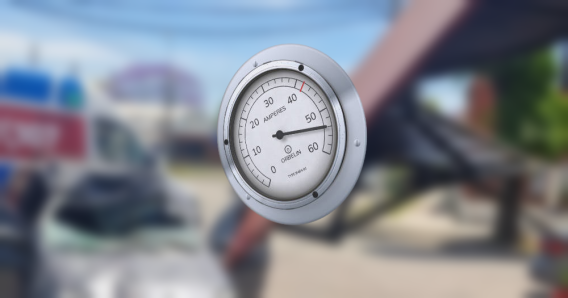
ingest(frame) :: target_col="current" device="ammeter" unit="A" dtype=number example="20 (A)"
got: 54 (A)
